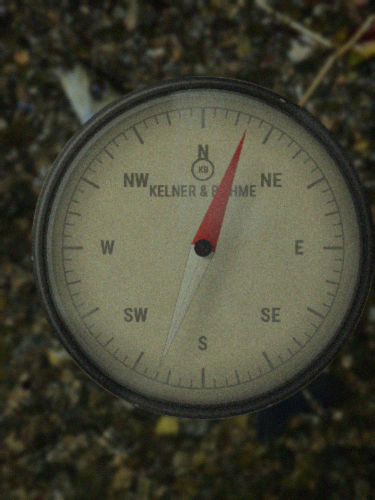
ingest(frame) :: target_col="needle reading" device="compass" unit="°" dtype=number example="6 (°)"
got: 20 (°)
